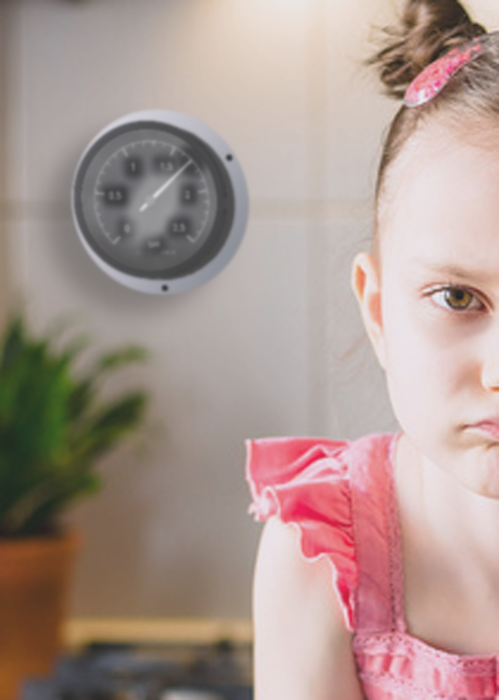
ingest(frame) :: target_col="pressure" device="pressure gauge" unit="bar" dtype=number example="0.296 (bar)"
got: 1.7 (bar)
